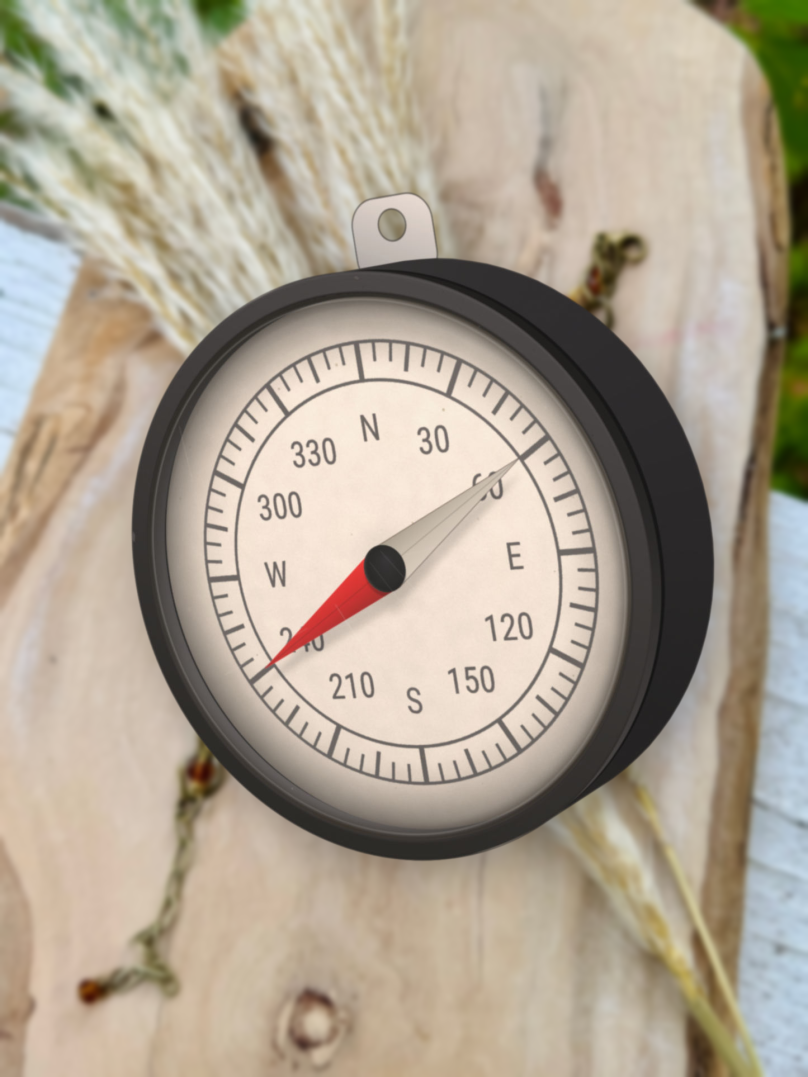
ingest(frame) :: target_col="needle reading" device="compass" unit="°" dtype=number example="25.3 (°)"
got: 240 (°)
